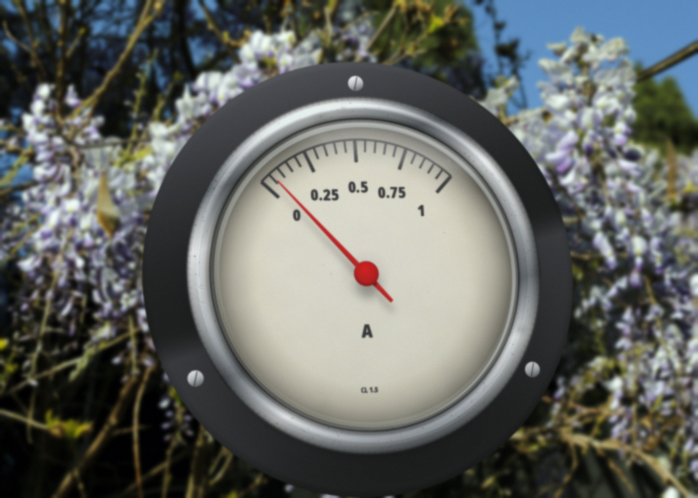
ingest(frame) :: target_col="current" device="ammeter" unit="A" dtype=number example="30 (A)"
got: 0.05 (A)
